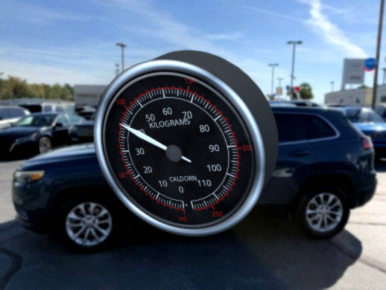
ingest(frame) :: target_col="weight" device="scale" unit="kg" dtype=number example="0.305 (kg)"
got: 40 (kg)
